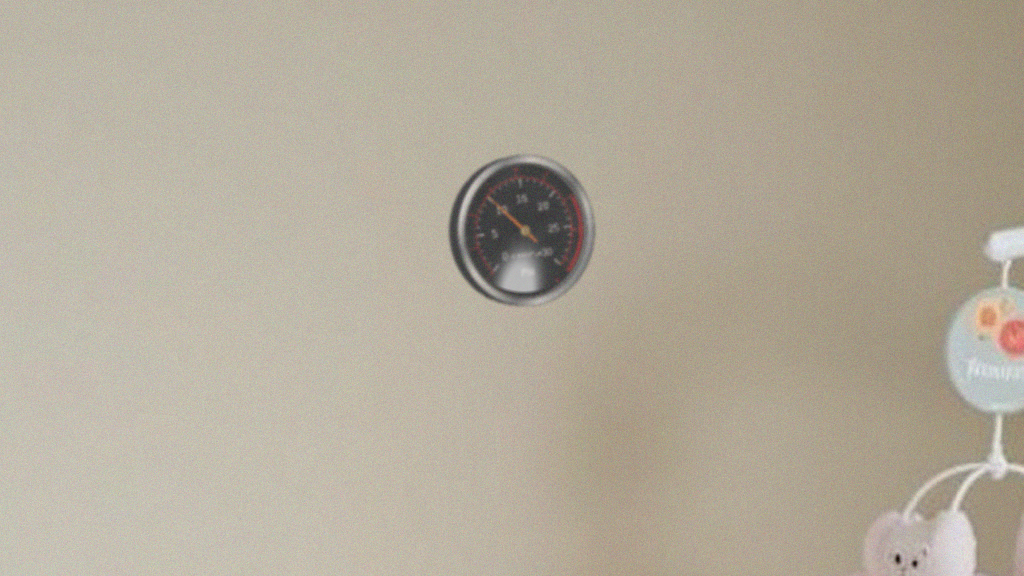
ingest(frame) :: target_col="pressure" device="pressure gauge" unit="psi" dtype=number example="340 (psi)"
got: 10 (psi)
